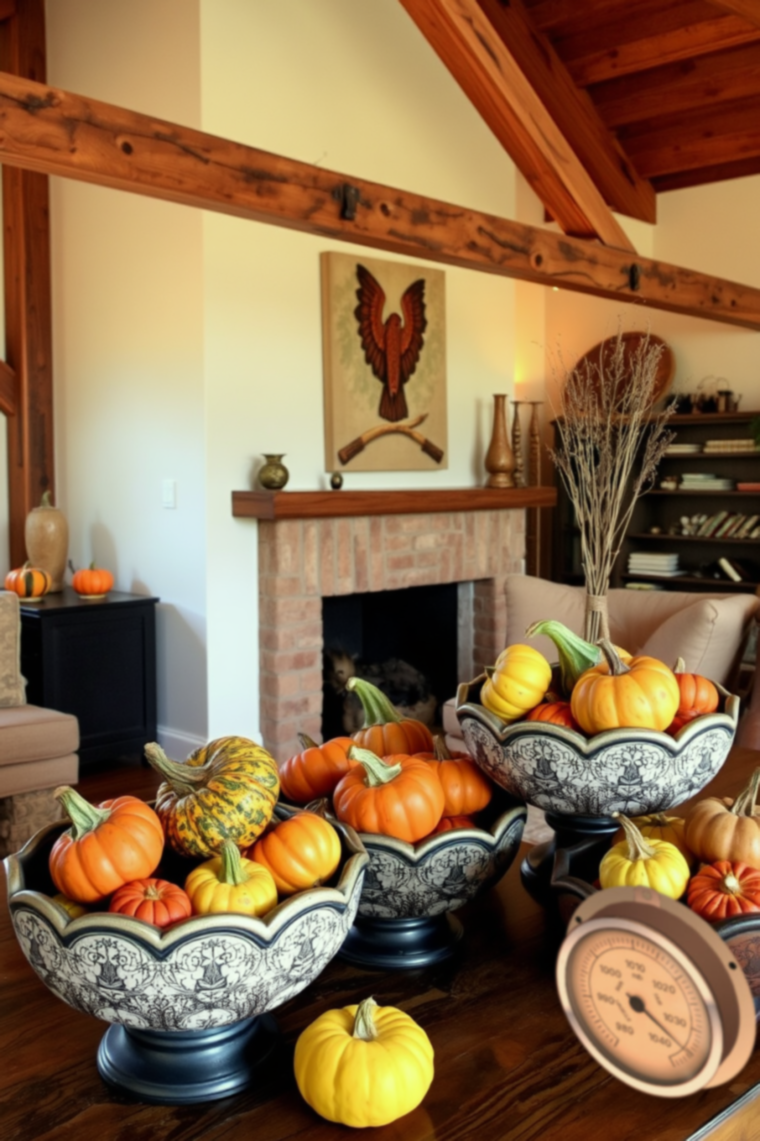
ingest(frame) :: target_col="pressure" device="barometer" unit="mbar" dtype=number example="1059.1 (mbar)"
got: 1035 (mbar)
